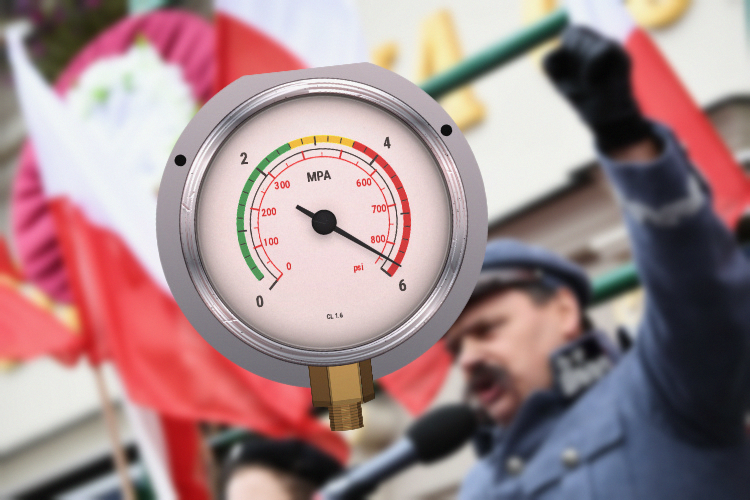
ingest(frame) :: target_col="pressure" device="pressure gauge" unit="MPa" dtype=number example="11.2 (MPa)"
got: 5.8 (MPa)
